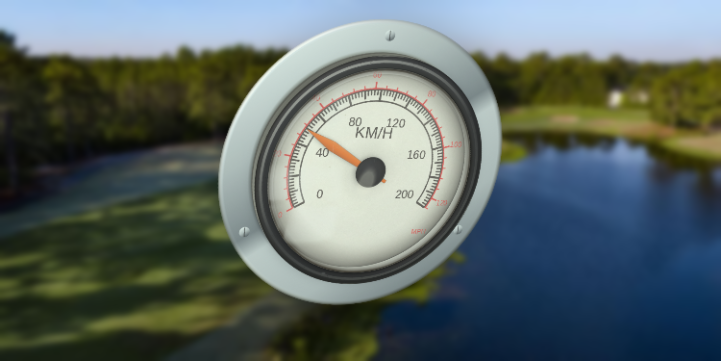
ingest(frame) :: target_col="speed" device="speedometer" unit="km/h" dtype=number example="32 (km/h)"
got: 50 (km/h)
